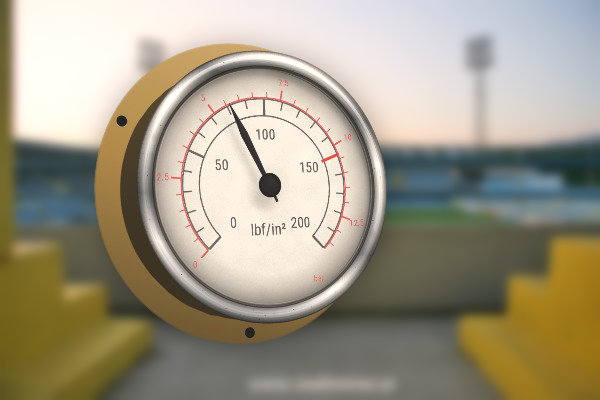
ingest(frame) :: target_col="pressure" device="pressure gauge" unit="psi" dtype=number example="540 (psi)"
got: 80 (psi)
